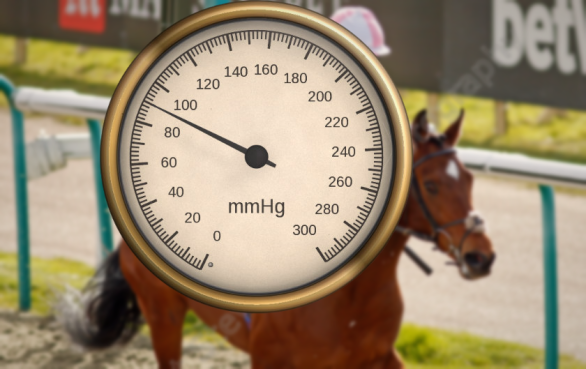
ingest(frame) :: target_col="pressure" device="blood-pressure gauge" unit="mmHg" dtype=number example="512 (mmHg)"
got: 90 (mmHg)
